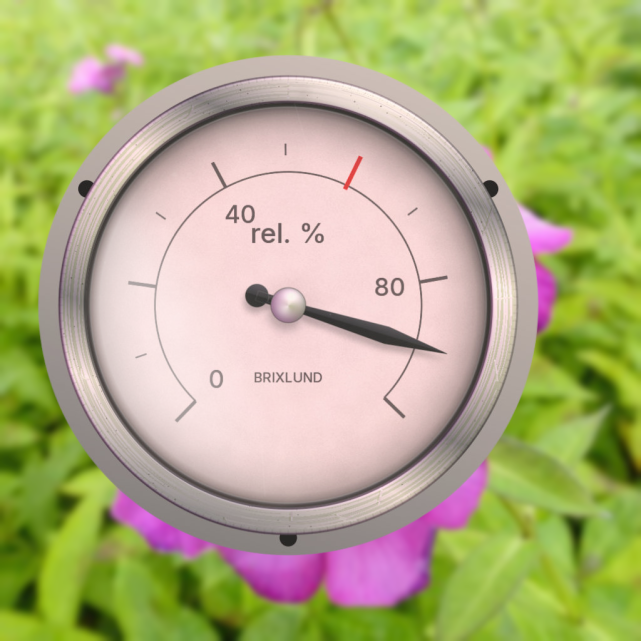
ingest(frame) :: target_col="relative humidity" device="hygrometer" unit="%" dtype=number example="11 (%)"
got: 90 (%)
